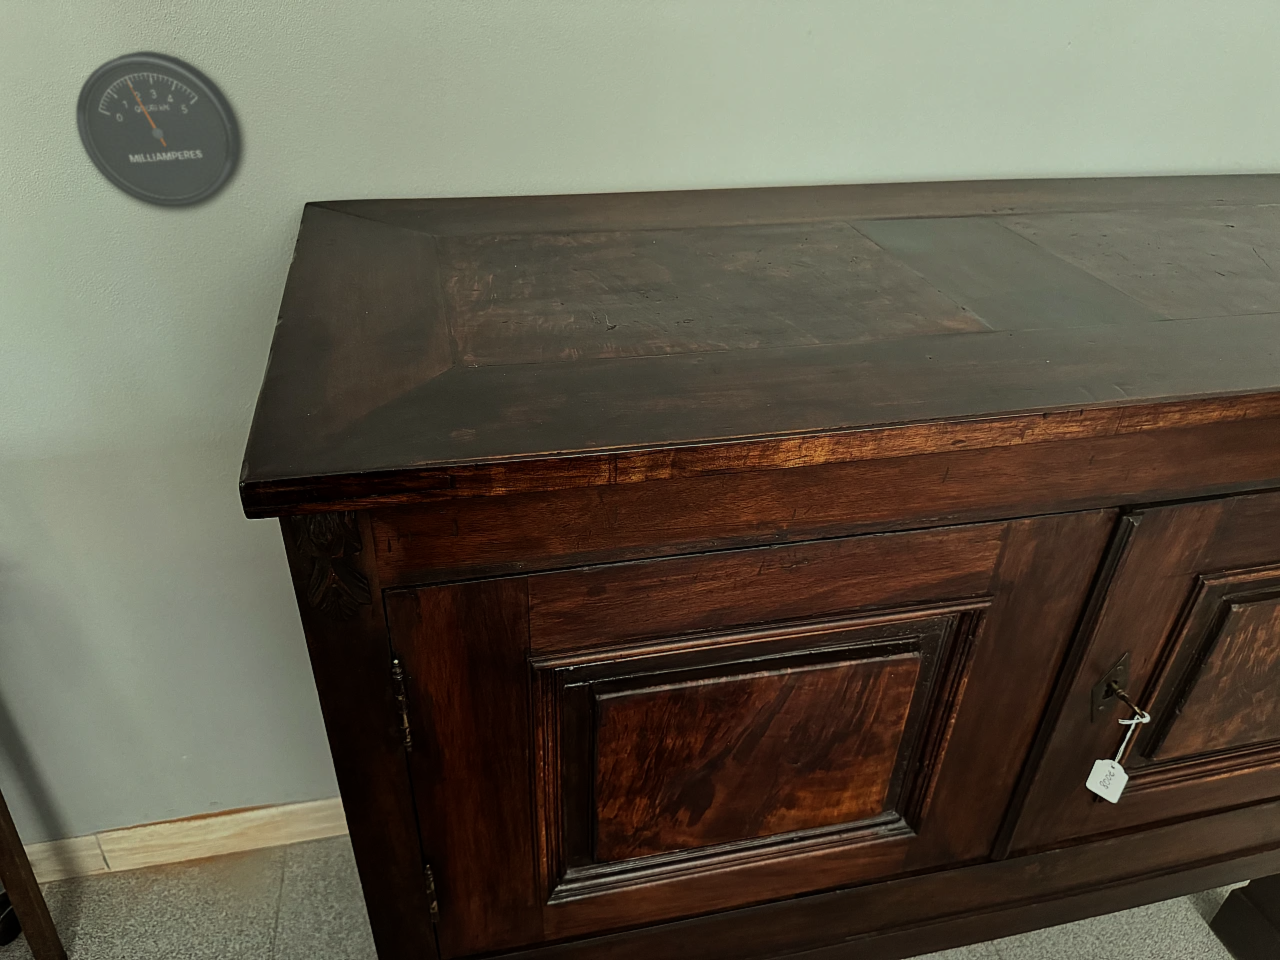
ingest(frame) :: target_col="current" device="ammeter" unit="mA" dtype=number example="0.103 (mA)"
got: 2 (mA)
